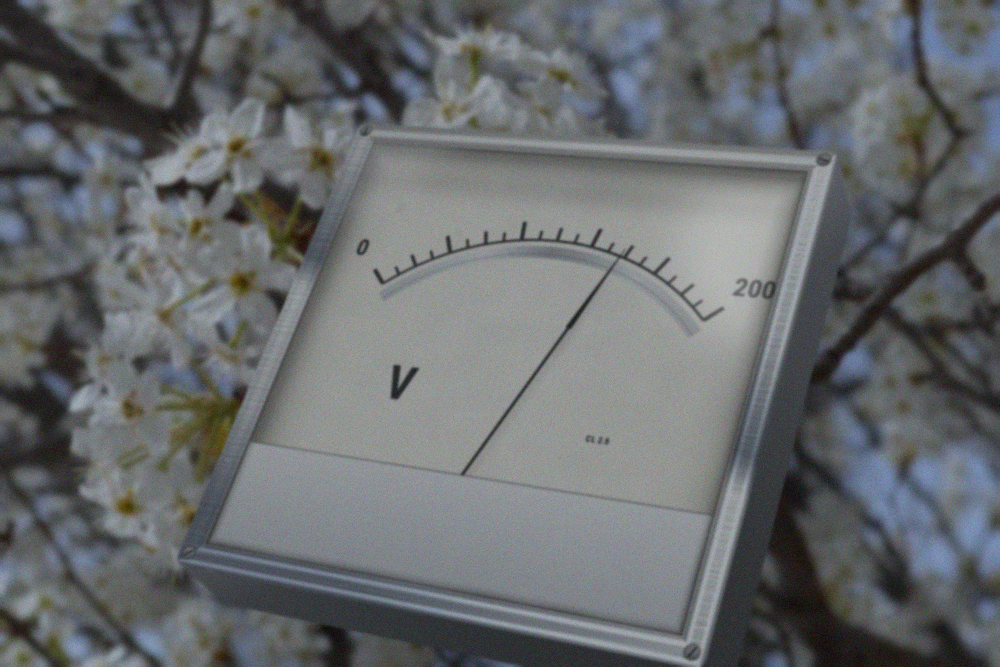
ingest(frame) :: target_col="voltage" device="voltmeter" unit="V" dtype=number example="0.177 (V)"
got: 140 (V)
